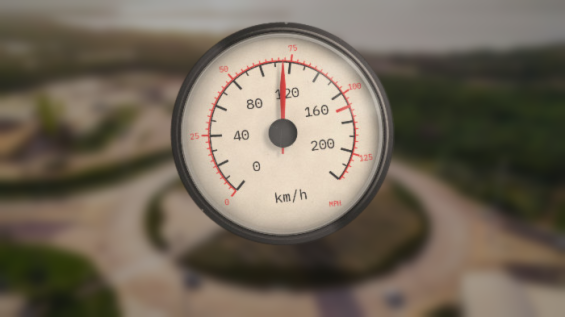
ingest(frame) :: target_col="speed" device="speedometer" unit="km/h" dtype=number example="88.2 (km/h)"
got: 115 (km/h)
